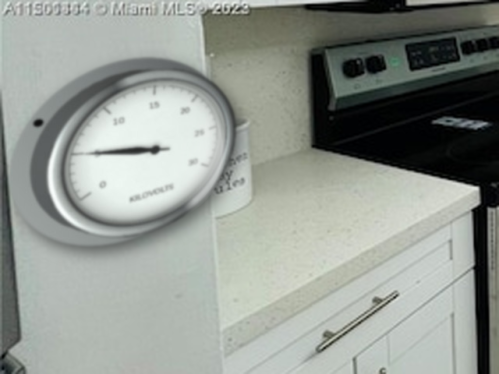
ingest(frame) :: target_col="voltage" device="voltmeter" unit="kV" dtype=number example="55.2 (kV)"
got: 5 (kV)
